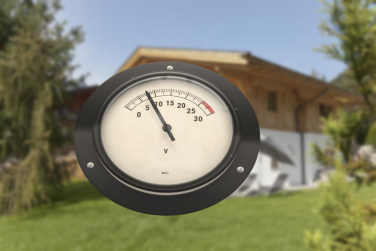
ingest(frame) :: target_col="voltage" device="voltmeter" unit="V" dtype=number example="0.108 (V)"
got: 7.5 (V)
